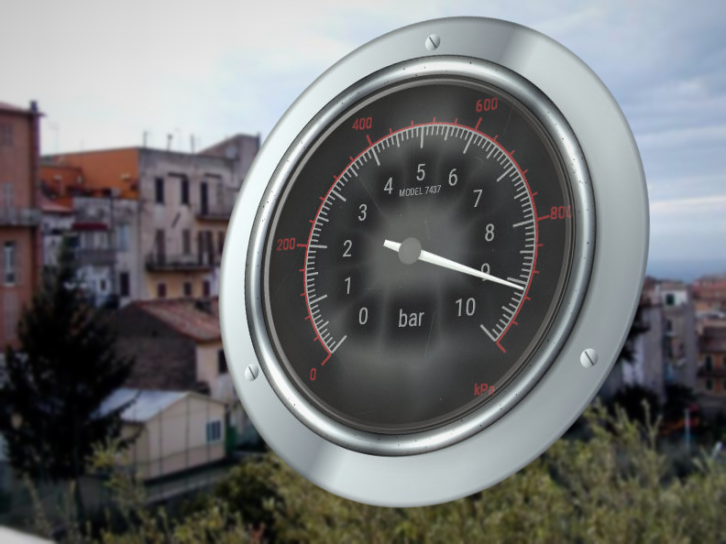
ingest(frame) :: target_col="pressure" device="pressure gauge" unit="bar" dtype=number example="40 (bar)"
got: 9.1 (bar)
